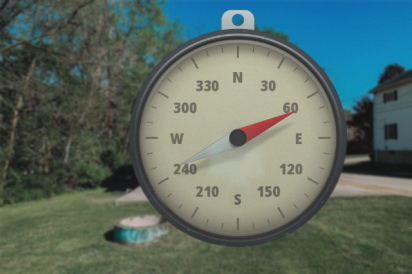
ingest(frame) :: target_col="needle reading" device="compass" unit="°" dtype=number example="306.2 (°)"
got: 65 (°)
